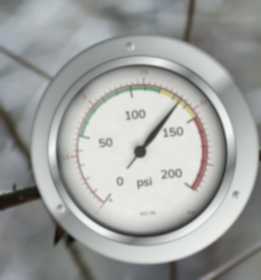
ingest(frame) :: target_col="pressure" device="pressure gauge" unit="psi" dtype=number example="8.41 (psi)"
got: 135 (psi)
